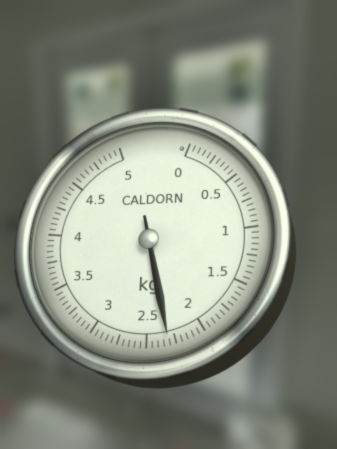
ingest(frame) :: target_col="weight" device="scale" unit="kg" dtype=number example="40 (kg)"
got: 2.3 (kg)
